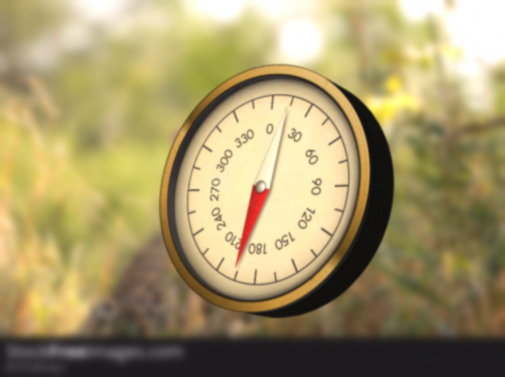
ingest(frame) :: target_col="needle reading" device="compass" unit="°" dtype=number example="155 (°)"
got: 195 (°)
